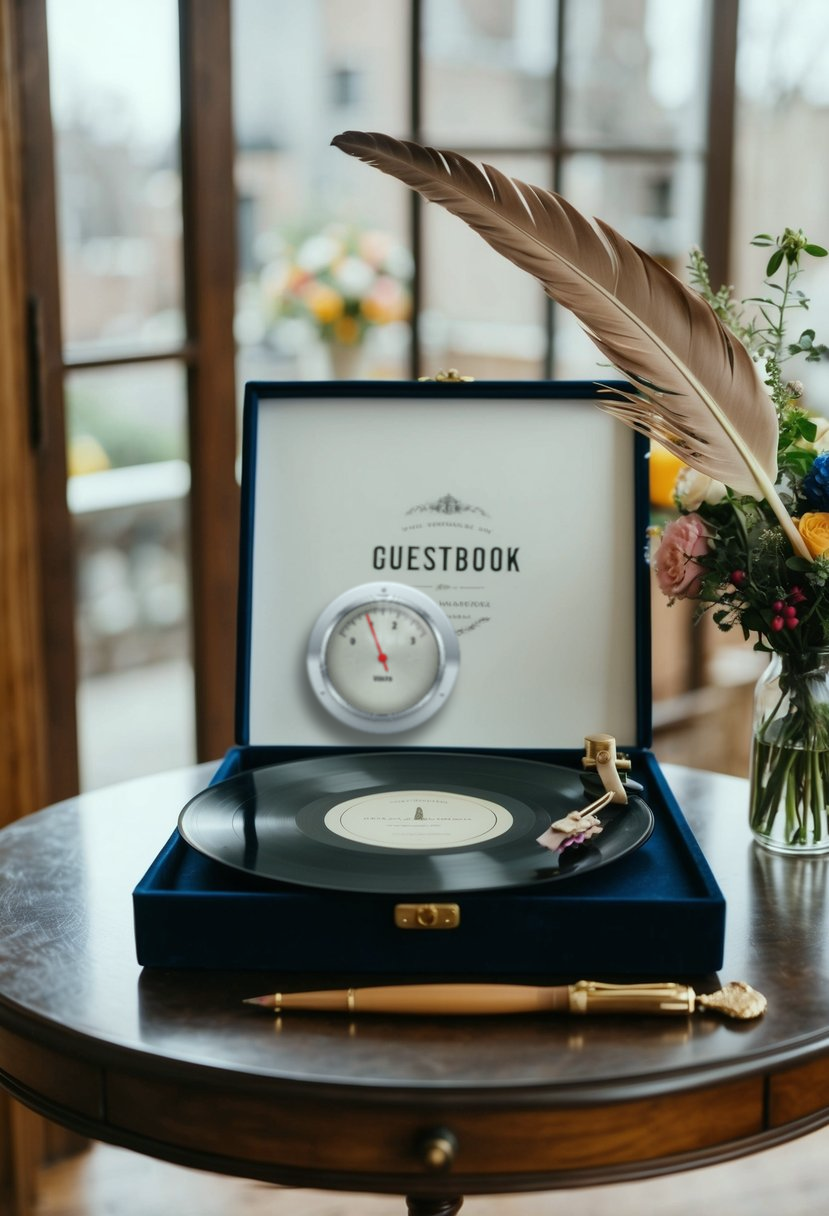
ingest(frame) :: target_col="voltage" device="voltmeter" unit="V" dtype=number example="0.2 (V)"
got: 1 (V)
